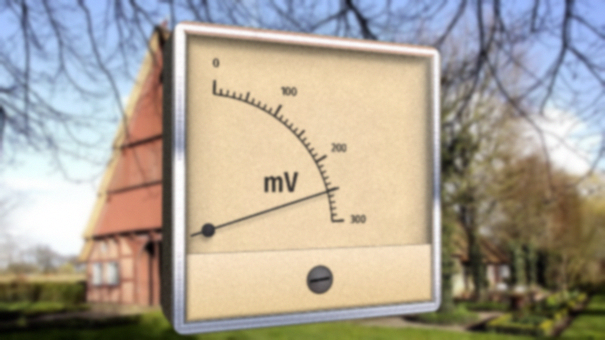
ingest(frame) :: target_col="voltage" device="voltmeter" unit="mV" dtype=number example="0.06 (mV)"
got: 250 (mV)
